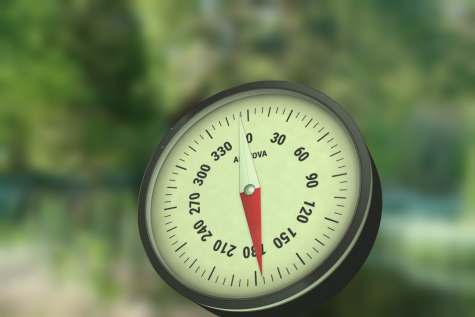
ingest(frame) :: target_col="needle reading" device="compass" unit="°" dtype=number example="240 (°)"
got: 175 (°)
